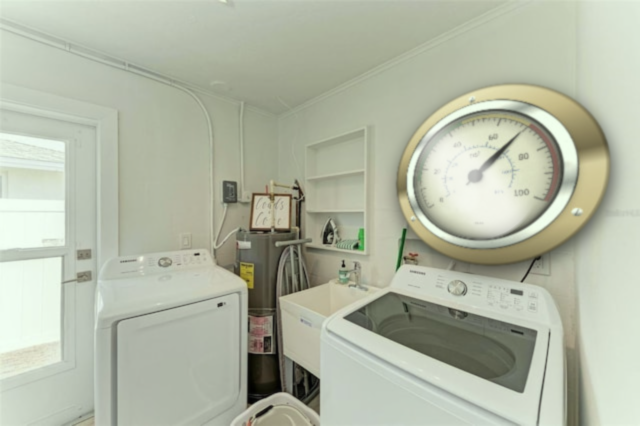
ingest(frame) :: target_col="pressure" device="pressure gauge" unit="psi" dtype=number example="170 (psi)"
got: 70 (psi)
